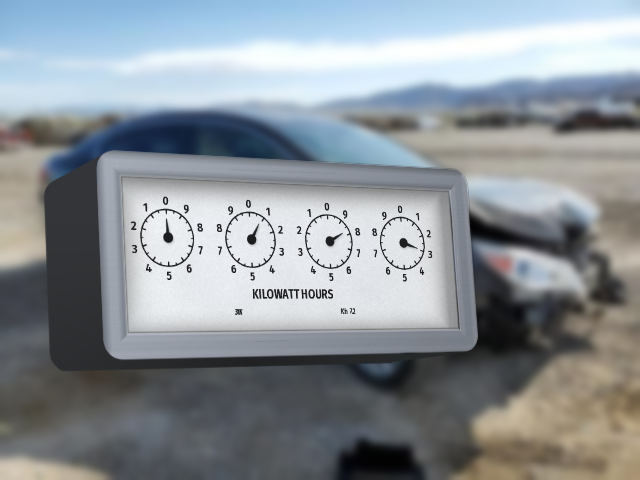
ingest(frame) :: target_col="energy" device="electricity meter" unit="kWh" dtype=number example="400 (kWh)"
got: 83 (kWh)
